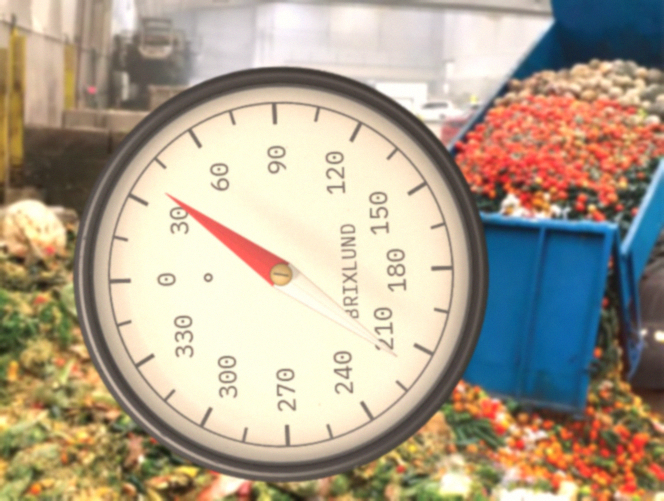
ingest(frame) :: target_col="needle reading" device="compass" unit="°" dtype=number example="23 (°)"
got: 37.5 (°)
